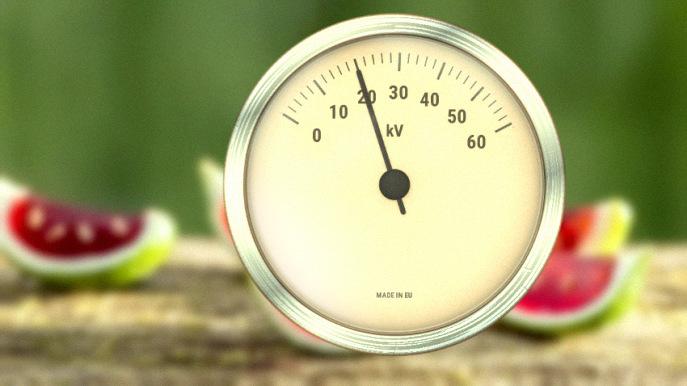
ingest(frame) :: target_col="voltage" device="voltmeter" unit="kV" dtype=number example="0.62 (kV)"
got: 20 (kV)
